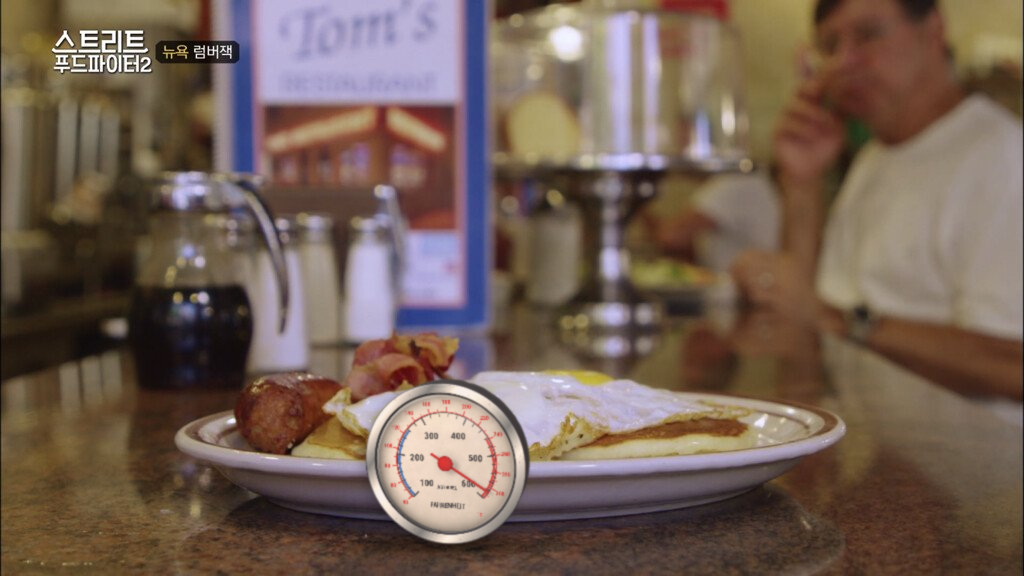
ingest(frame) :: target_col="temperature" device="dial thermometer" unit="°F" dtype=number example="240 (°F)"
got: 580 (°F)
